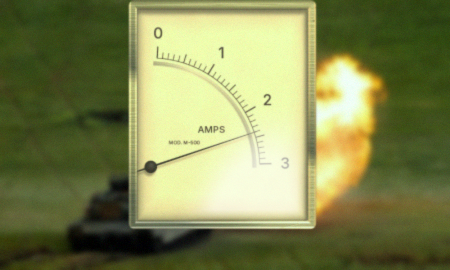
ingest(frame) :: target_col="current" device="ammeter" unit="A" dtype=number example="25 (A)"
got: 2.4 (A)
